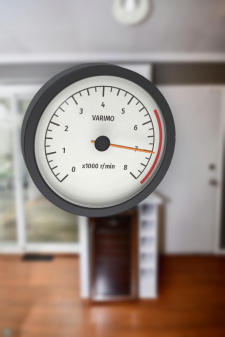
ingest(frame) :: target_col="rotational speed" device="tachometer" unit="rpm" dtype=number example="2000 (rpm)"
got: 7000 (rpm)
